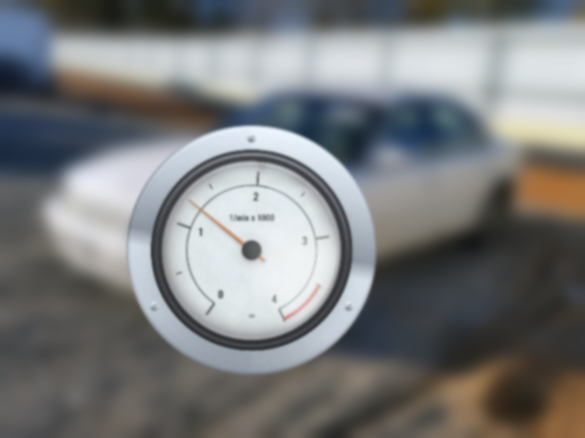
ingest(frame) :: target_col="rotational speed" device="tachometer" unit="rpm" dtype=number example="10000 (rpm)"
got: 1250 (rpm)
